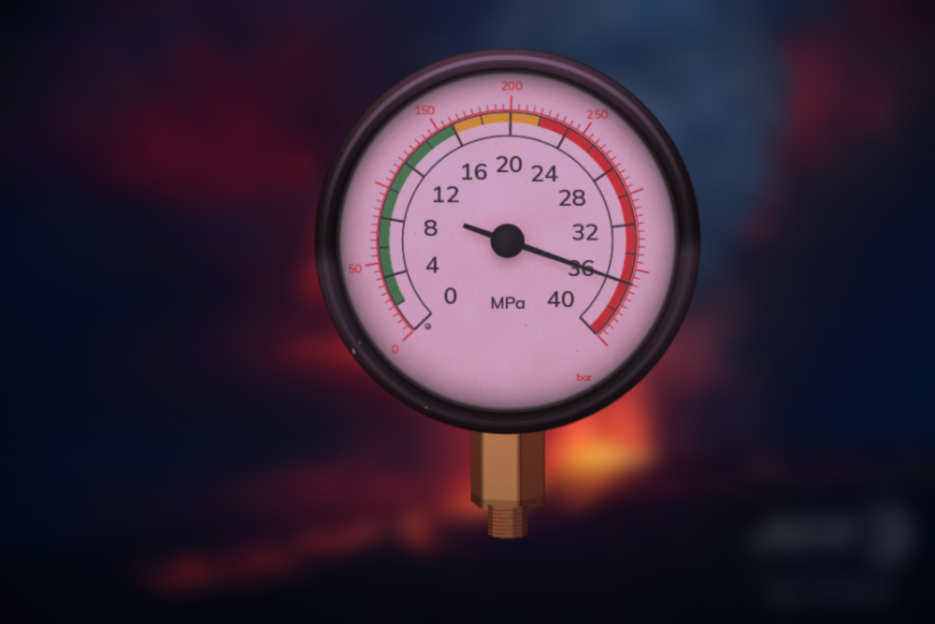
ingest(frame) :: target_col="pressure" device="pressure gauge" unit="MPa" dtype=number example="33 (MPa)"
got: 36 (MPa)
